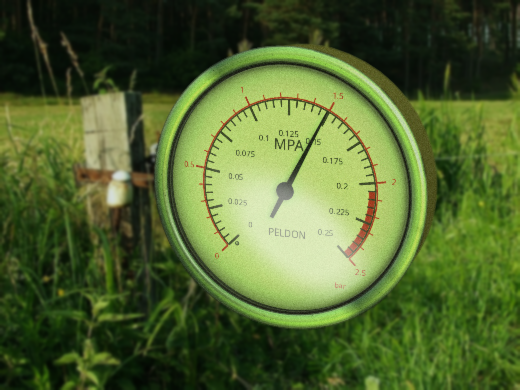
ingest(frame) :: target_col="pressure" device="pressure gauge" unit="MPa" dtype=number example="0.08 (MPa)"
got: 0.15 (MPa)
